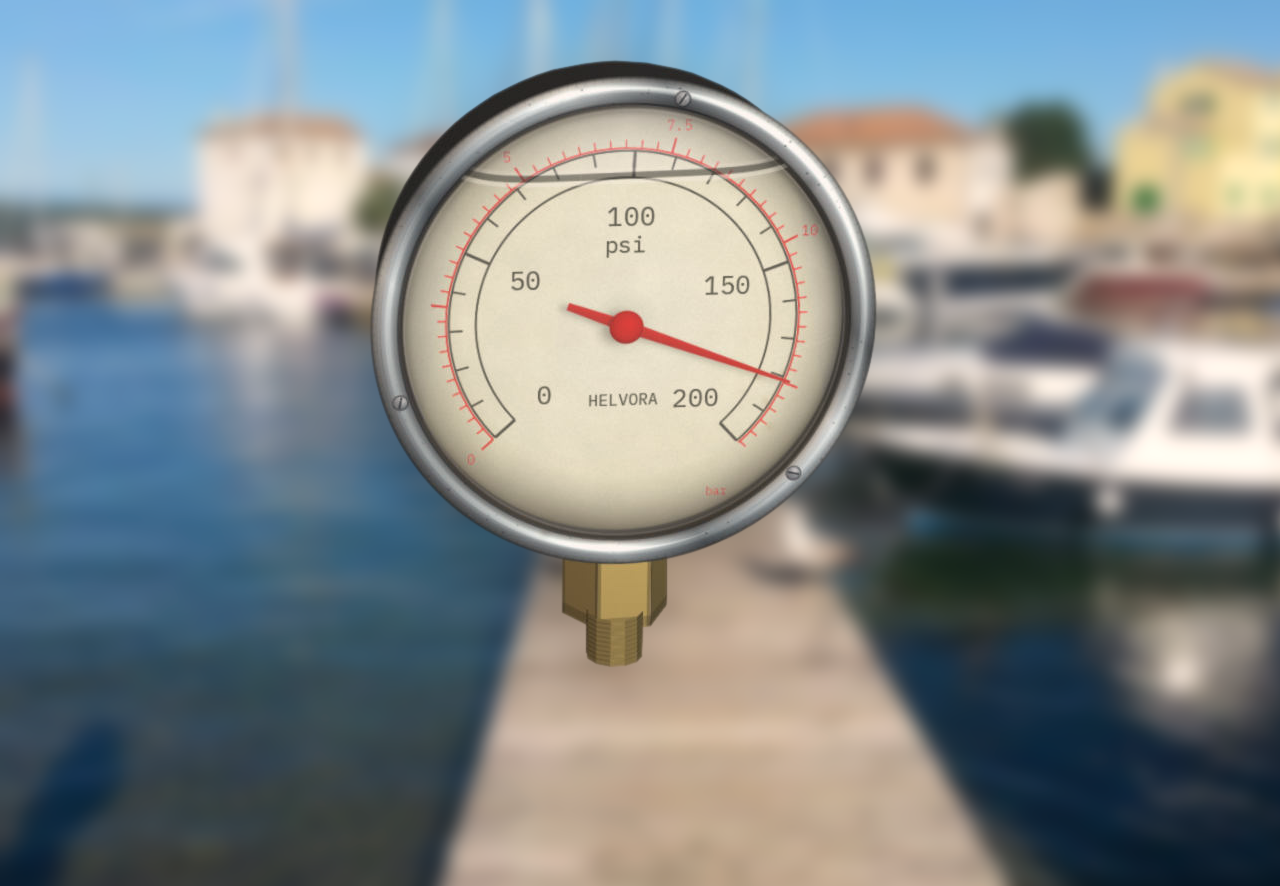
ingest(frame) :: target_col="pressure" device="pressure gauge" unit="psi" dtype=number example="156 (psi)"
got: 180 (psi)
